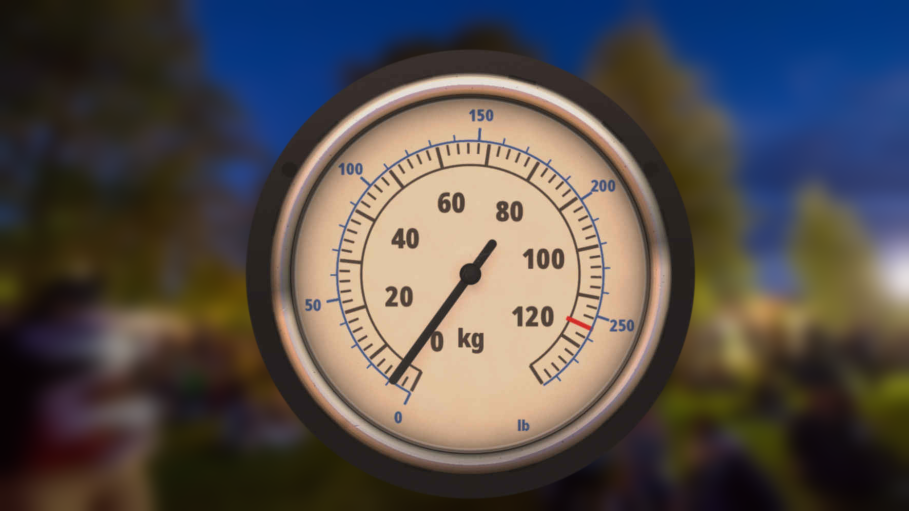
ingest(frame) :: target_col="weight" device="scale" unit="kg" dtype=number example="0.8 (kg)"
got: 4 (kg)
